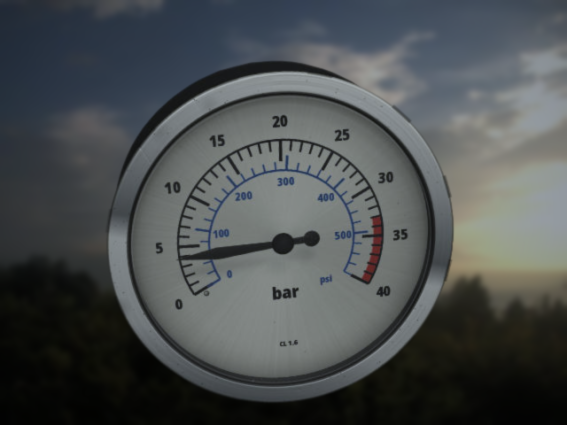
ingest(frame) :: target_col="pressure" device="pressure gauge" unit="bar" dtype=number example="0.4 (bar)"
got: 4 (bar)
